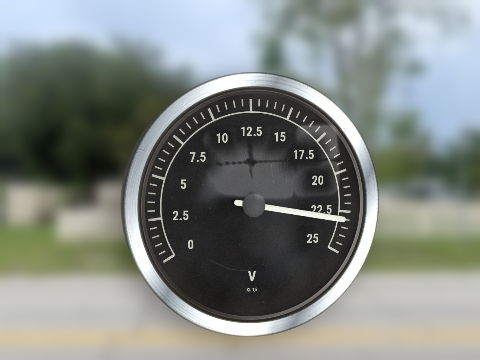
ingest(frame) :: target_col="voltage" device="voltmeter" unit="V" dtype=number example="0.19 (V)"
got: 23 (V)
